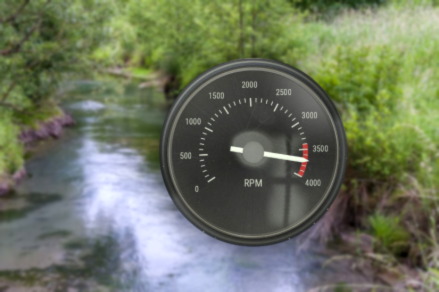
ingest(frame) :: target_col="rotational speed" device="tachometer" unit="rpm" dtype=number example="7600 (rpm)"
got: 3700 (rpm)
